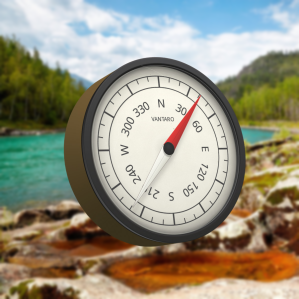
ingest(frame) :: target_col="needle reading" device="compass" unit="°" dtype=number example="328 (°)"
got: 40 (°)
